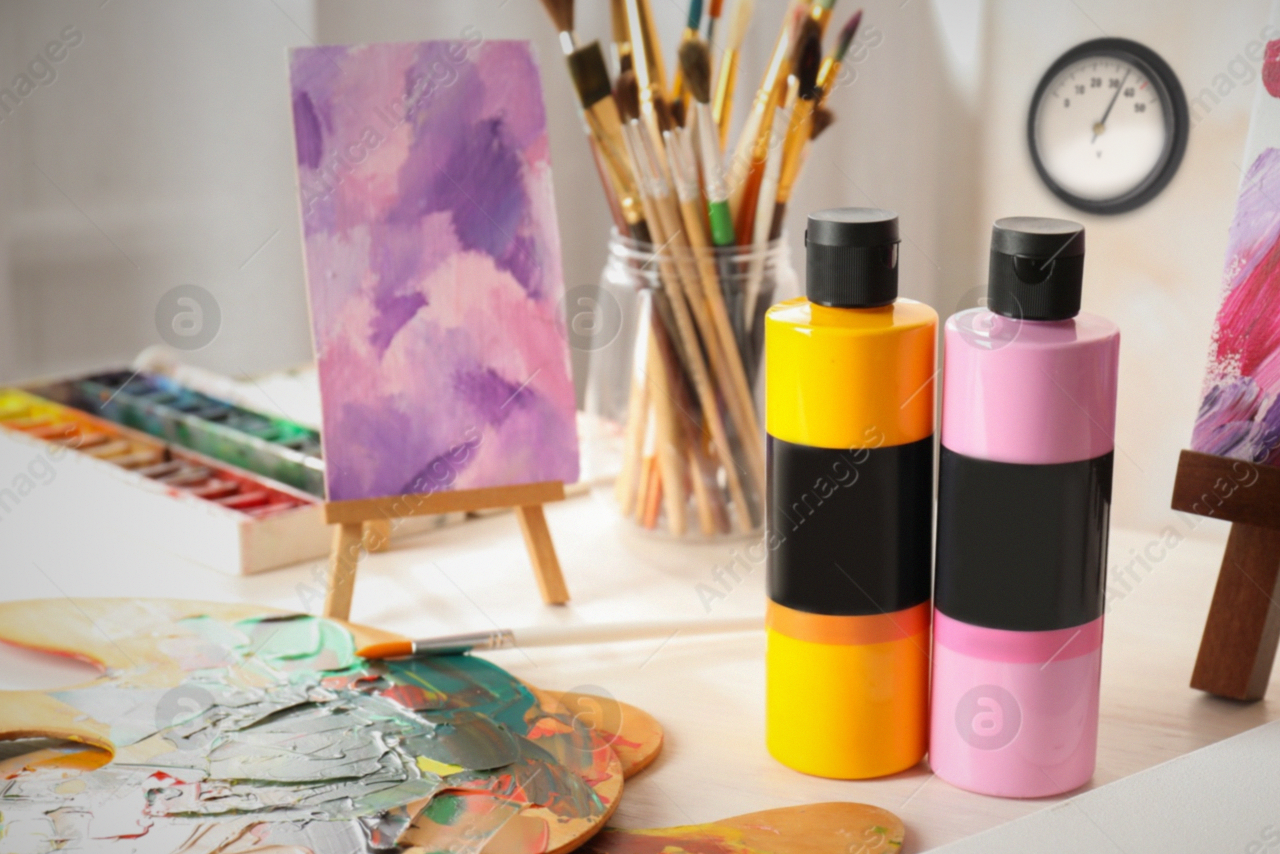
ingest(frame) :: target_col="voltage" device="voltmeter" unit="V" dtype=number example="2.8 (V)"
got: 35 (V)
